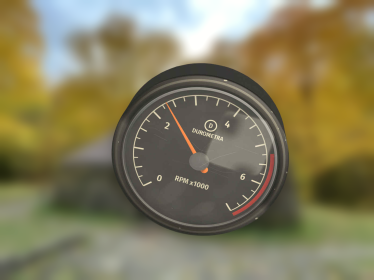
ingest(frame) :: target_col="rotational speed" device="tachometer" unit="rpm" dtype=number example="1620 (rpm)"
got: 2375 (rpm)
